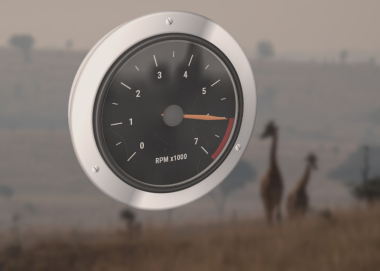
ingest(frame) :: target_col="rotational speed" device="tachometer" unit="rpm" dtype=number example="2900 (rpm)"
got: 6000 (rpm)
